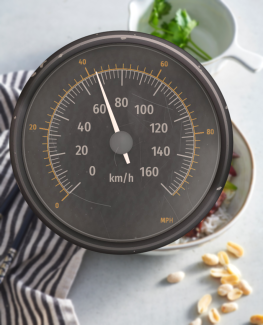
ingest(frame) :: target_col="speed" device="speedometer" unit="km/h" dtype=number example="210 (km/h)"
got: 68 (km/h)
